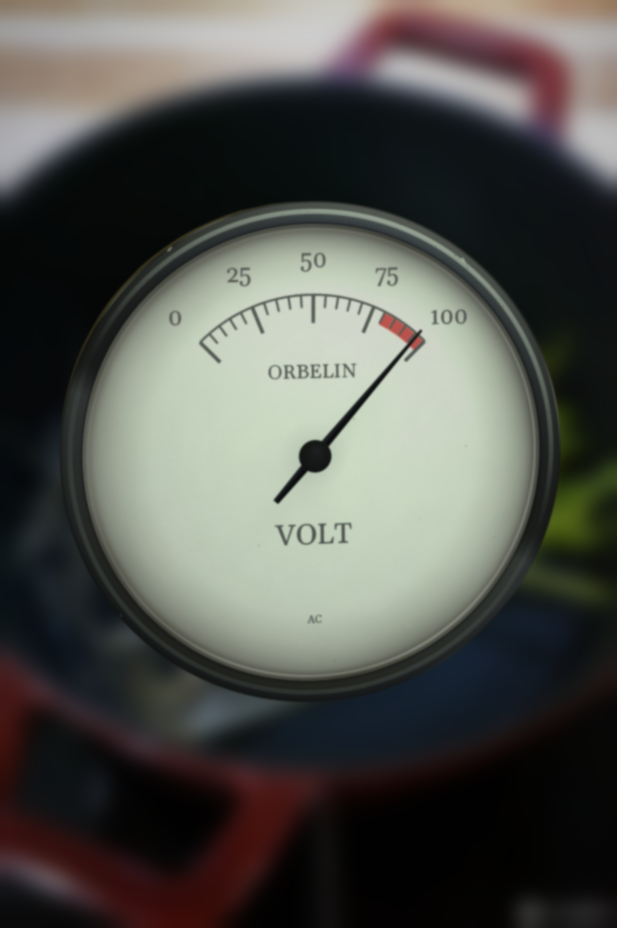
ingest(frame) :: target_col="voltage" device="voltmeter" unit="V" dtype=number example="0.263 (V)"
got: 95 (V)
